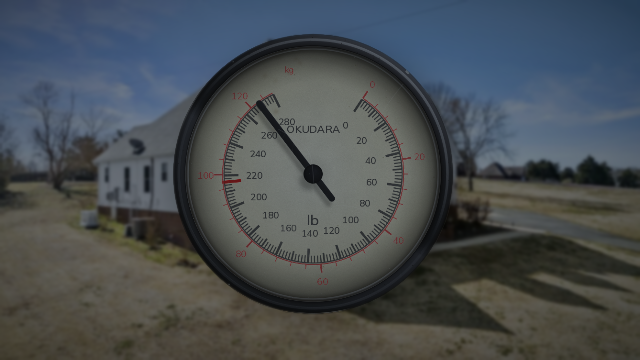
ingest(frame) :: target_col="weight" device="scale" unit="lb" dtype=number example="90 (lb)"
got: 270 (lb)
